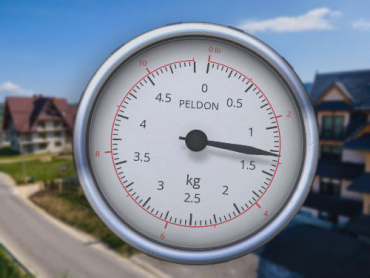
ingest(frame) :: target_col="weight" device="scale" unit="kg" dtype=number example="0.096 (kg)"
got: 1.3 (kg)
